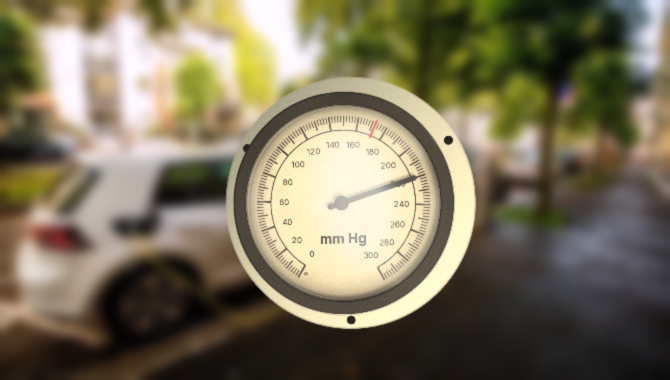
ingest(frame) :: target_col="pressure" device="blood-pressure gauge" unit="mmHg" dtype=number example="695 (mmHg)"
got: 220 (mmHg)
